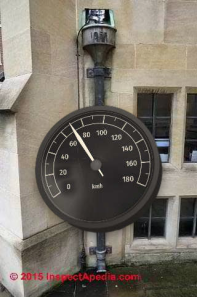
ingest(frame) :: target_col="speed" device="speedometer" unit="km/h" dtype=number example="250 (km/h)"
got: 70 (km/h)
